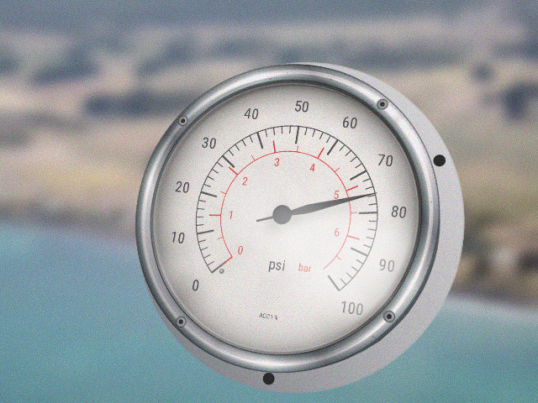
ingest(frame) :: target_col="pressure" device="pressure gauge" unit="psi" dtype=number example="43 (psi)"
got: 76 (psi)
